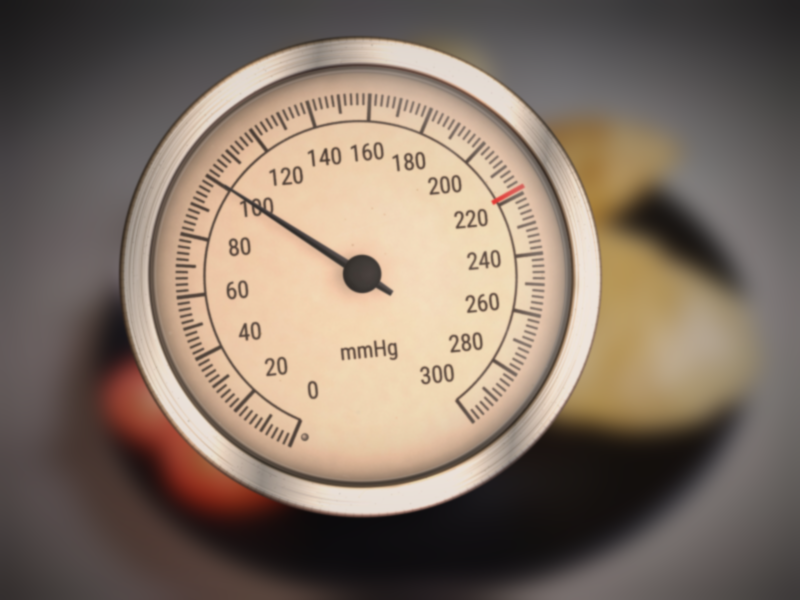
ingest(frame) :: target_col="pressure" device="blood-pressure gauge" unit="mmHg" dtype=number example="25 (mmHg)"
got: 100 (mmHg)
